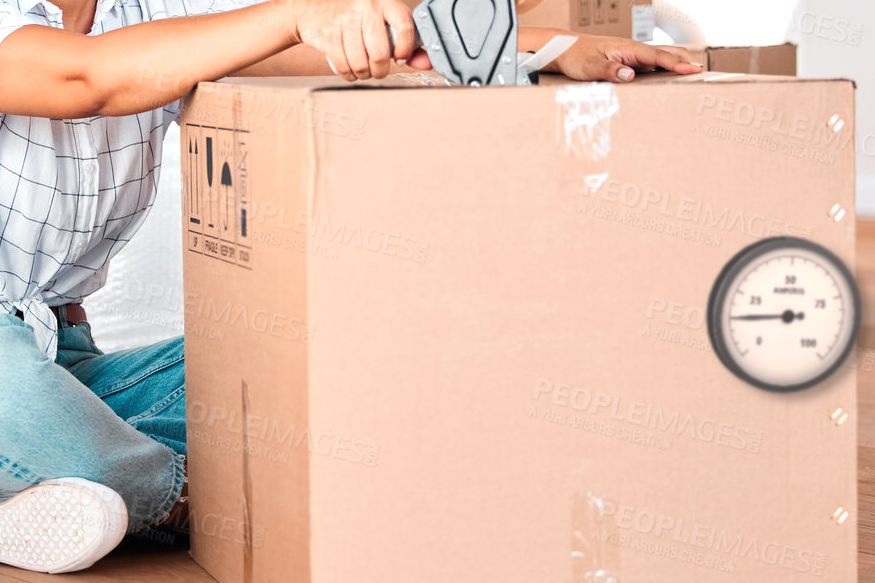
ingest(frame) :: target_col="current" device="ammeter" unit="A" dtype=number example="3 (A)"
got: 15 (A)
